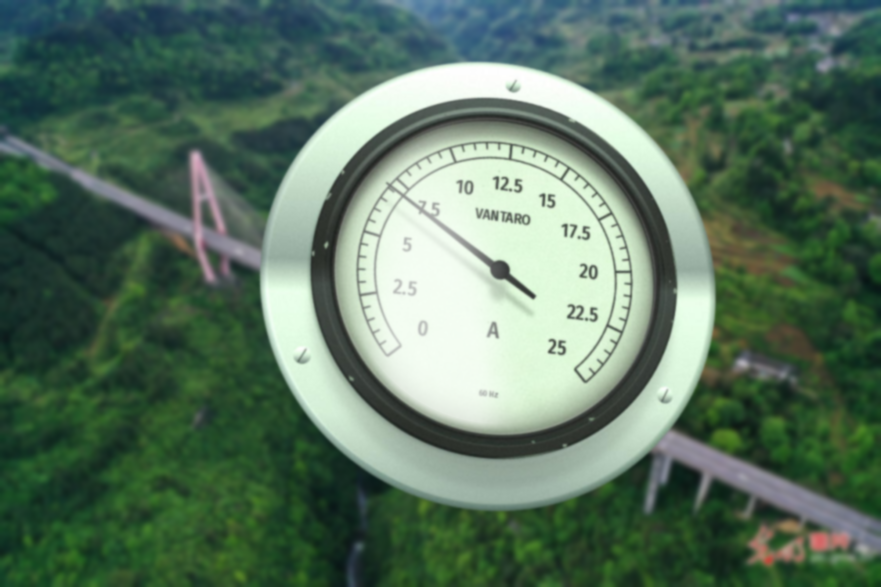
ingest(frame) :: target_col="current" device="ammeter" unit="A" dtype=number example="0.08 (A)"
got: 7 (A)
